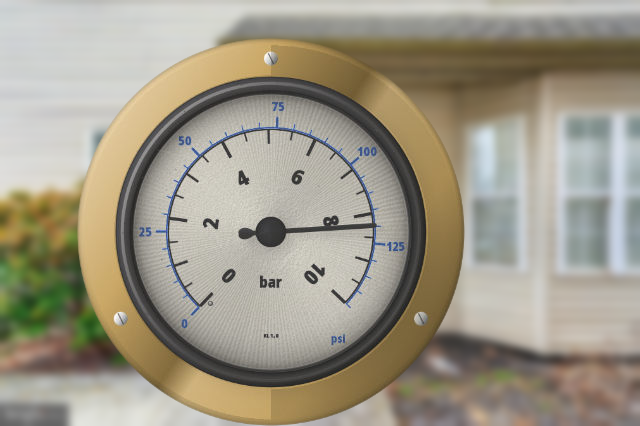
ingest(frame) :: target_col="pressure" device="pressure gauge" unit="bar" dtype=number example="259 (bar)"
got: 8.25 (bar)
